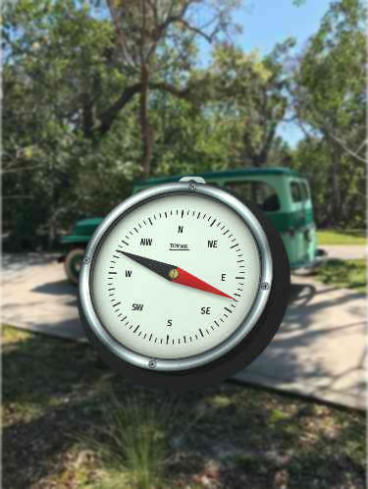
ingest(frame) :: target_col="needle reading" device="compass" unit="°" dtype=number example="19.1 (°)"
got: 110 (°)
